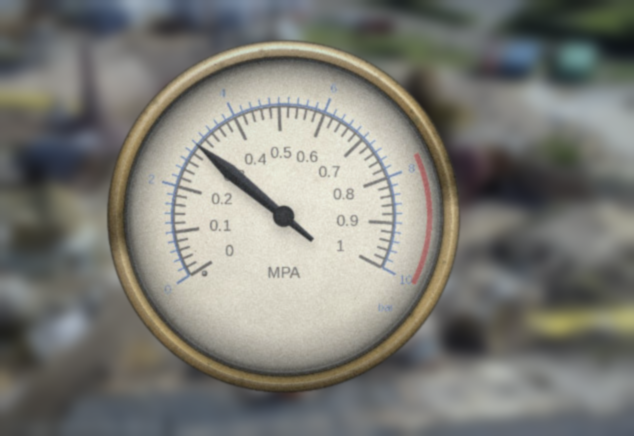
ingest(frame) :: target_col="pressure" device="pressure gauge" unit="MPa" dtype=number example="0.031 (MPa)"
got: 0.3 (MPa)
